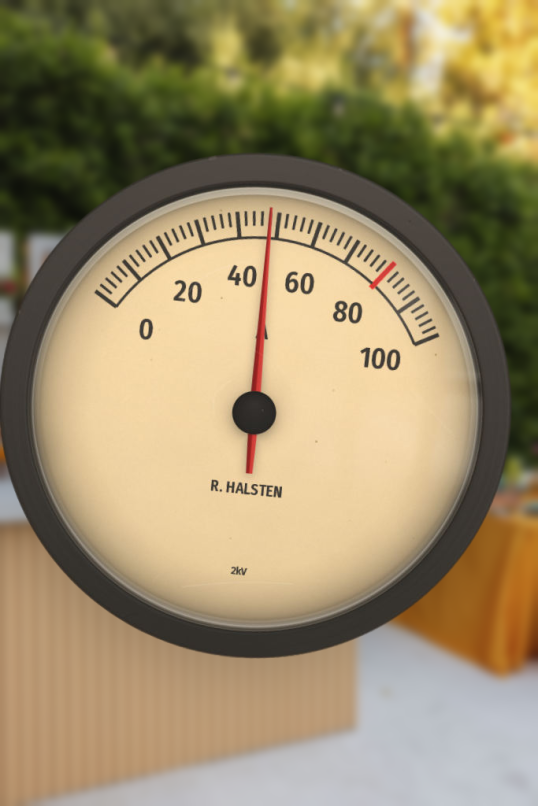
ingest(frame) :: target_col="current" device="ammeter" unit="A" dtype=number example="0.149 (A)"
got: 48 (A)
